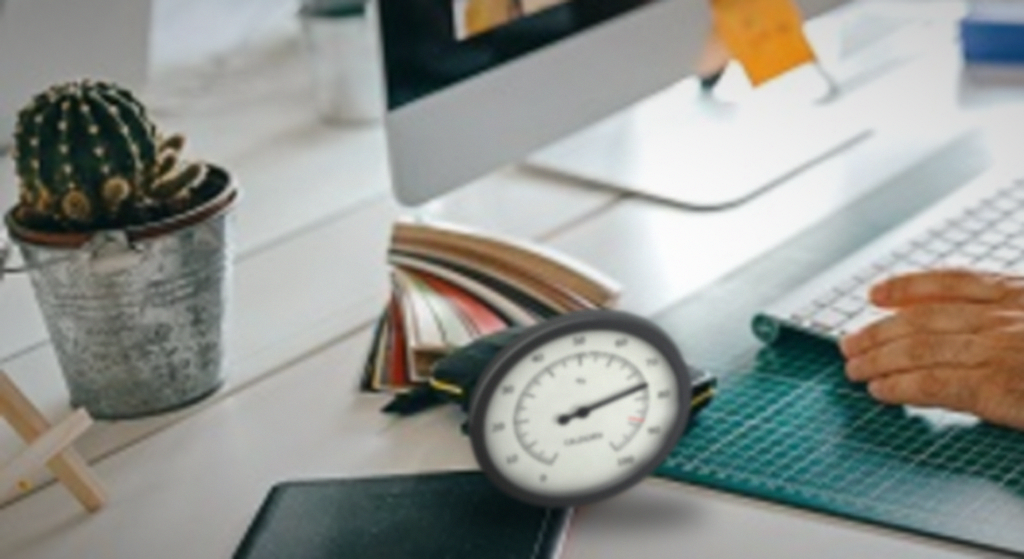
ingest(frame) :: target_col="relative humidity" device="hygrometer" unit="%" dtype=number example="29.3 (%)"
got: 75 (%)
